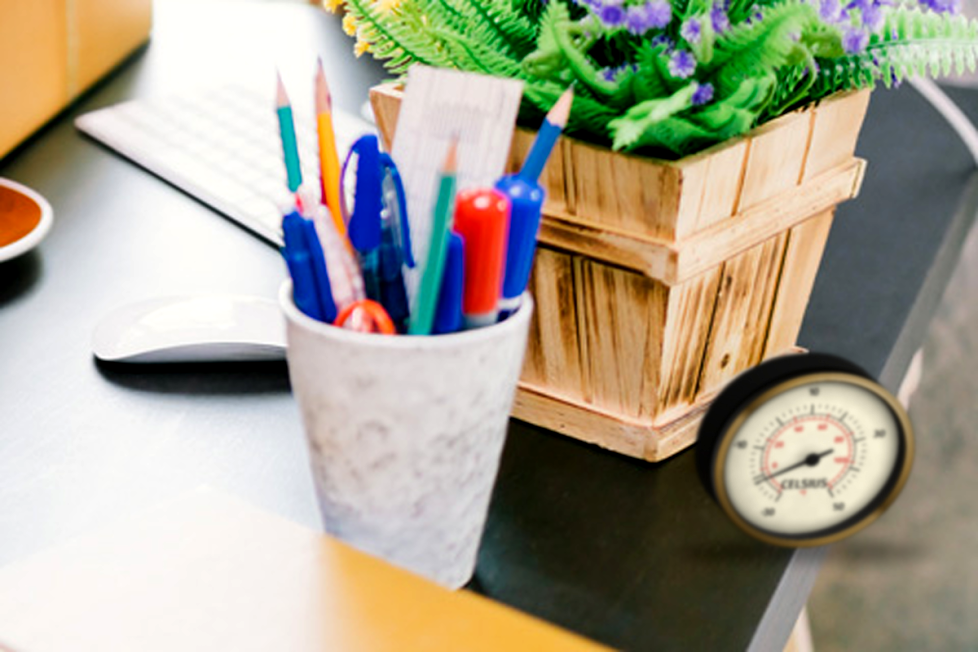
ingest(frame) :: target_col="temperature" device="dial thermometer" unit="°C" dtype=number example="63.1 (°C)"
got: -20 (°C)
